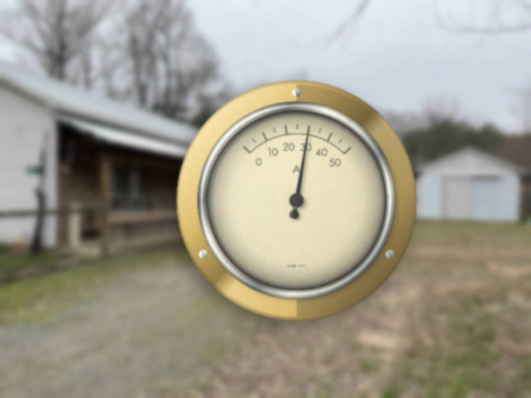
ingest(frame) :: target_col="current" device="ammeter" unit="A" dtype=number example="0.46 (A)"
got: 30 (A)
